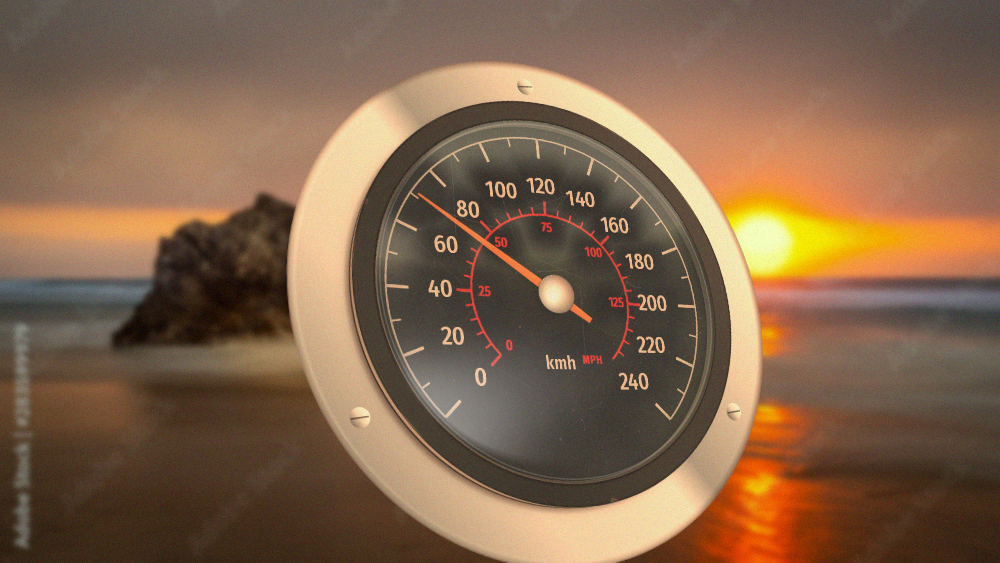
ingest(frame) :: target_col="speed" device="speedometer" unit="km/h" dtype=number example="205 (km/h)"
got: 70 (km/h)
